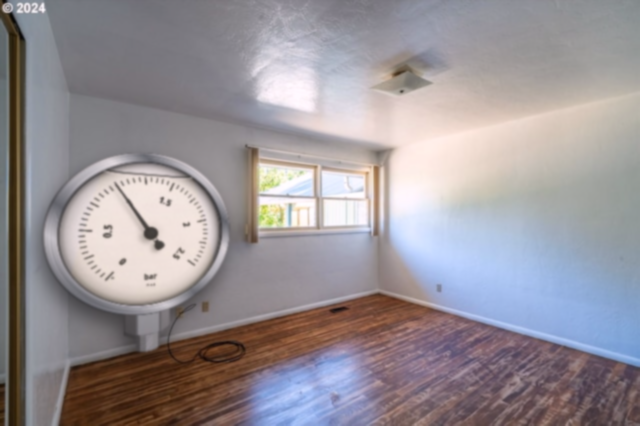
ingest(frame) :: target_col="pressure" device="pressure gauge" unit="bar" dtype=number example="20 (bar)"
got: 1 (bar)
